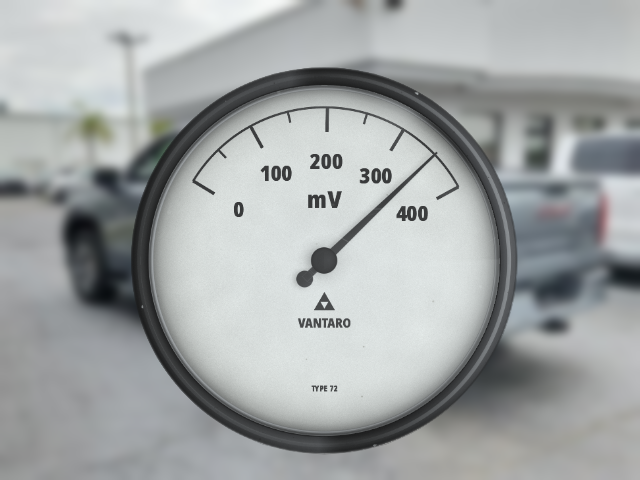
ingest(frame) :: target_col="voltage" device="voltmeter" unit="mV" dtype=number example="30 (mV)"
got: 350 (mV)
